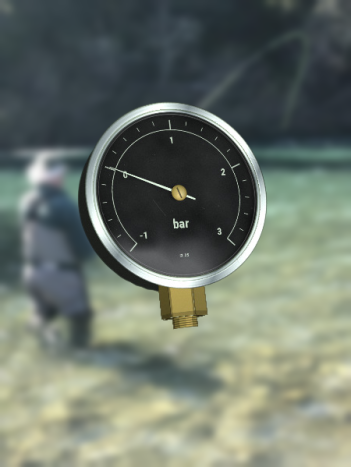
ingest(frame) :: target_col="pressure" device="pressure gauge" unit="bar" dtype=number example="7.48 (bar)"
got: 0 (bar)
